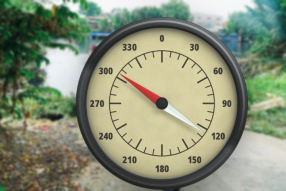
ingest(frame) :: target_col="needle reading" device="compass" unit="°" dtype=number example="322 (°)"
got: 305 (°)
